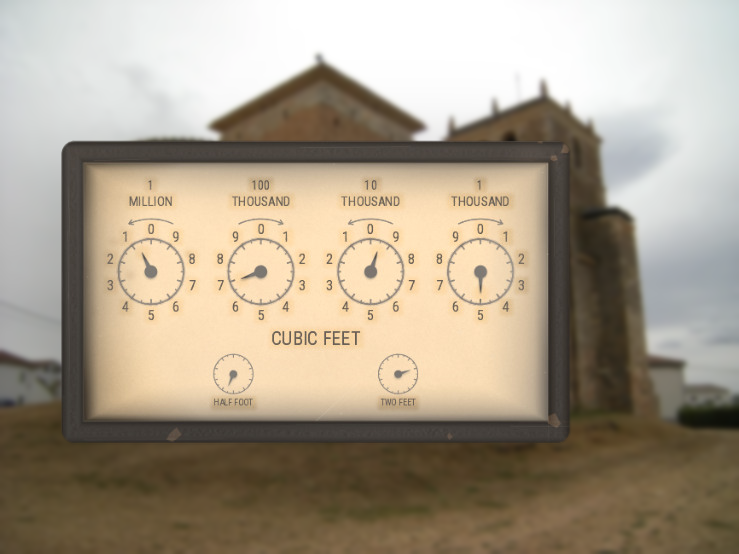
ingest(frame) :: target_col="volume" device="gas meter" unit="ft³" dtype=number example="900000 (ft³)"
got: 69500 (ft³)
